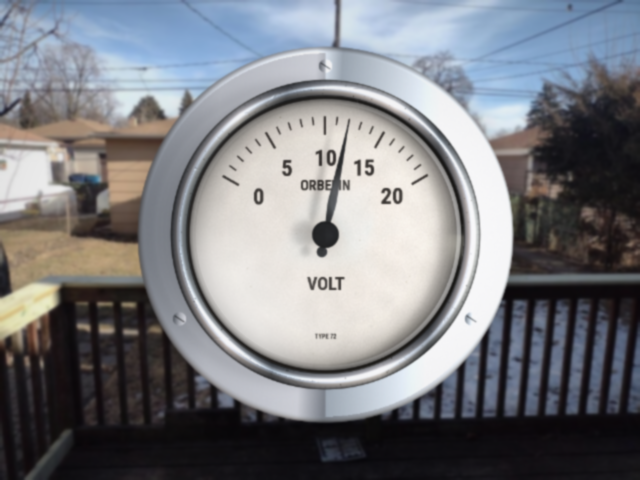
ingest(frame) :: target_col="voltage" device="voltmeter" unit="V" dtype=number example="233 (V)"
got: 12 (V)
